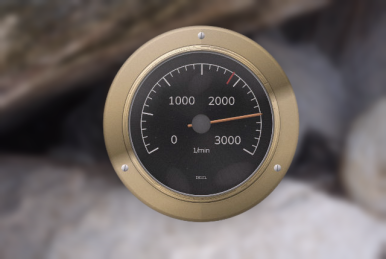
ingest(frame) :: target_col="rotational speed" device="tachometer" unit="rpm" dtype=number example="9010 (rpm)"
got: 2500 (rpm)
